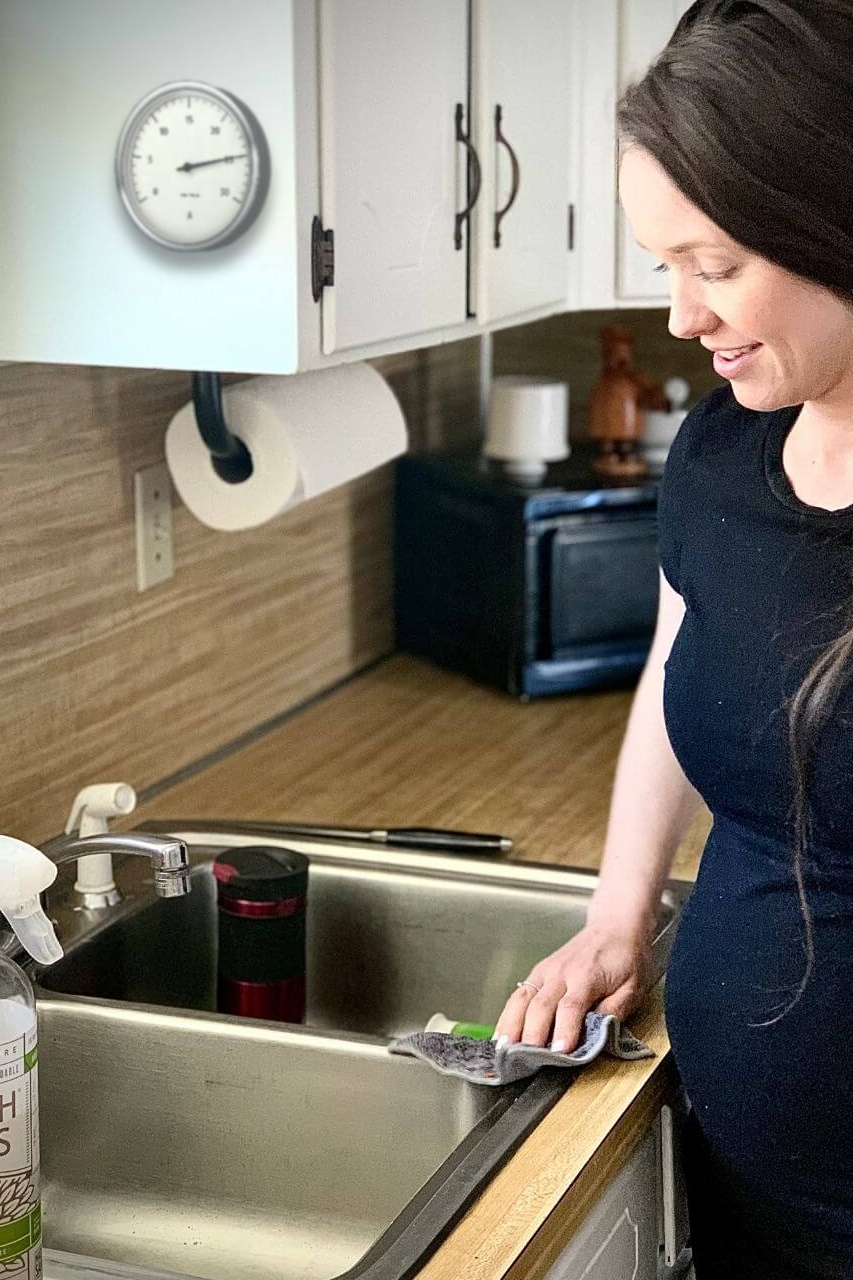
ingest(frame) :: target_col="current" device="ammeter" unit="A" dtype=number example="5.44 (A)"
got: 25 (A)
